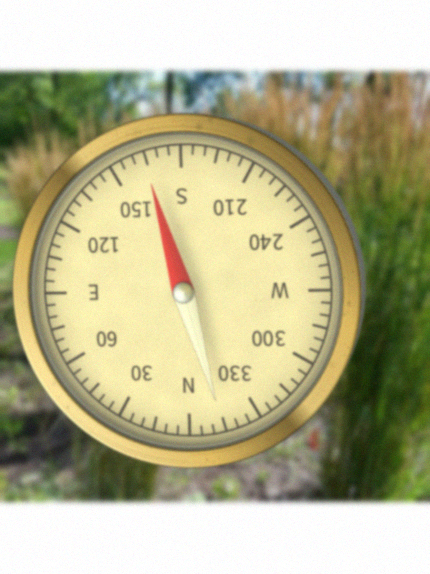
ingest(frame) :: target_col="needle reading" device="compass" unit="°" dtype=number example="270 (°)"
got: 165 (°)
